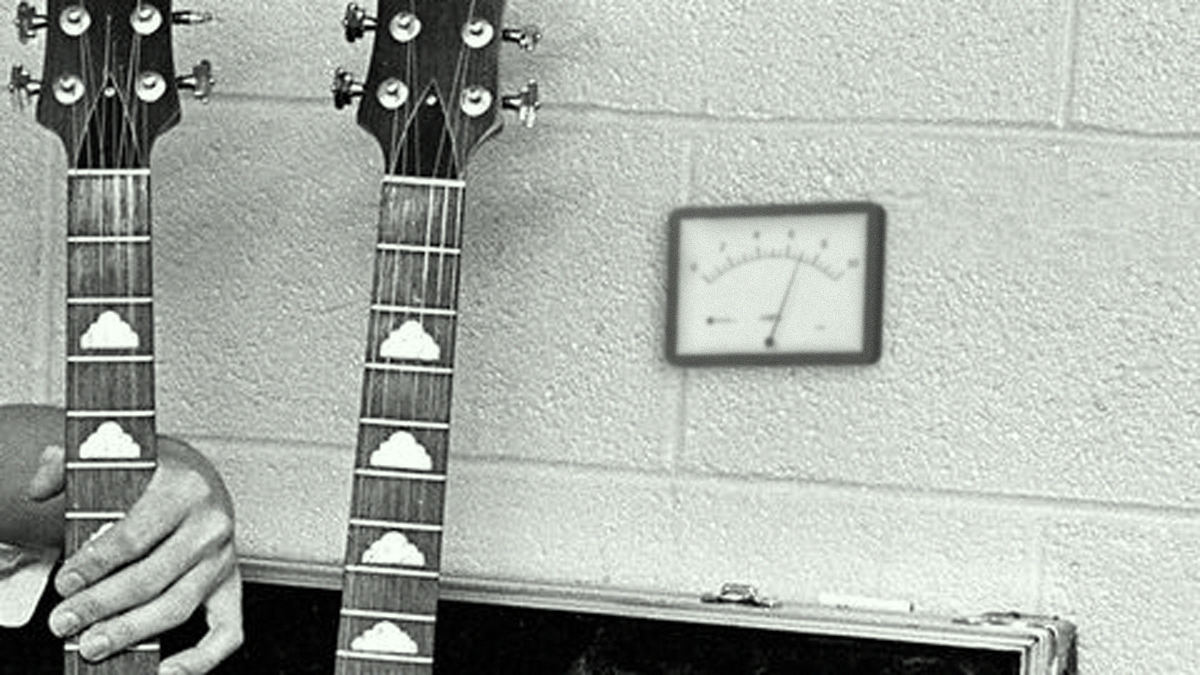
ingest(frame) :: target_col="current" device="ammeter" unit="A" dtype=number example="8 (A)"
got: 7 (A)
